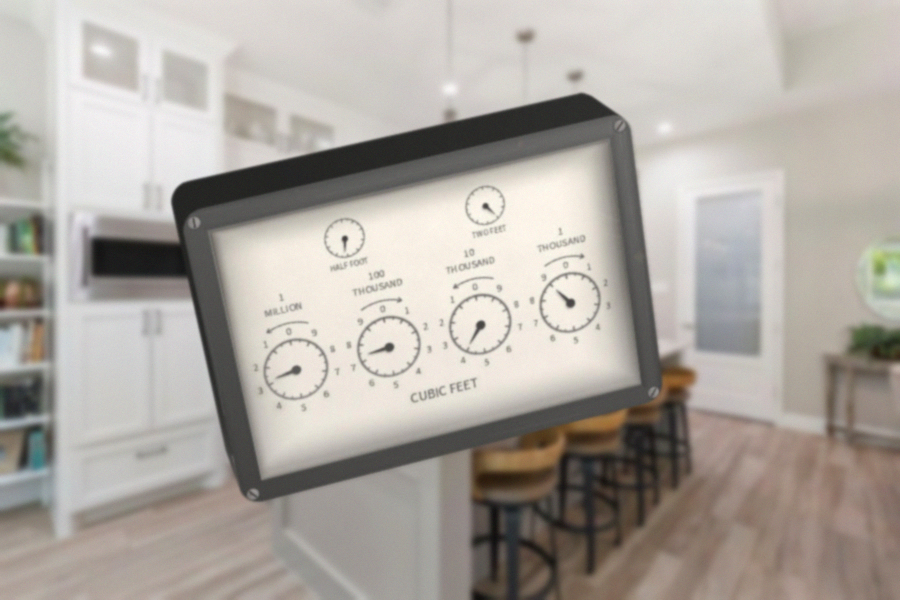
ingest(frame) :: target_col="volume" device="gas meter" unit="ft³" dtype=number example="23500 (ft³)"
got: 273900 (ft³)
